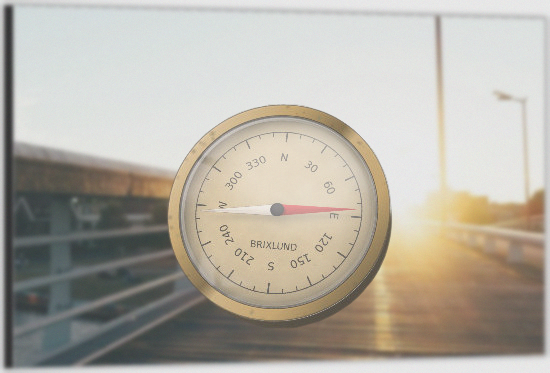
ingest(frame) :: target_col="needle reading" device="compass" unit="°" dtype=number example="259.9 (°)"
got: 85 (°)
